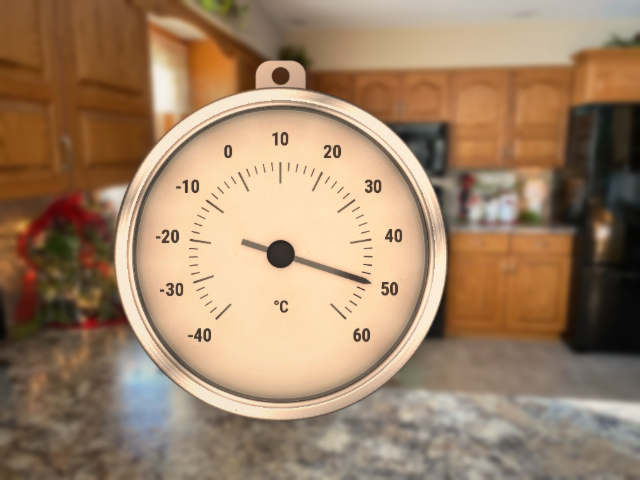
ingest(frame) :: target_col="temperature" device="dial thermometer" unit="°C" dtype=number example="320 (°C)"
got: 50 (°C)
